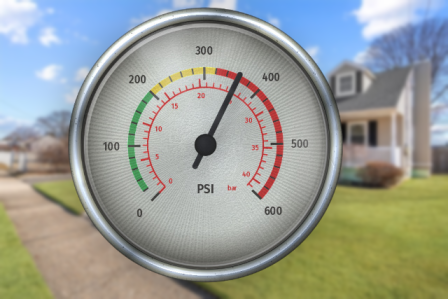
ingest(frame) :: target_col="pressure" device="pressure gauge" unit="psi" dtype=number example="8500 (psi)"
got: 360 (psi)
